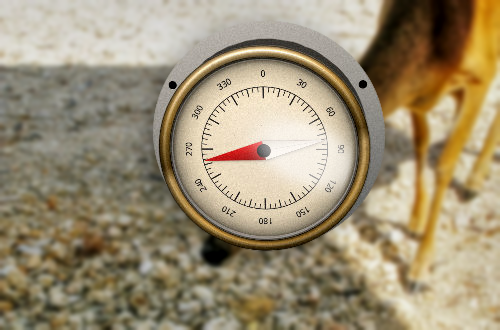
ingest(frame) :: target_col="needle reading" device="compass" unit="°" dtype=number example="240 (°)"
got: 260 (°)
